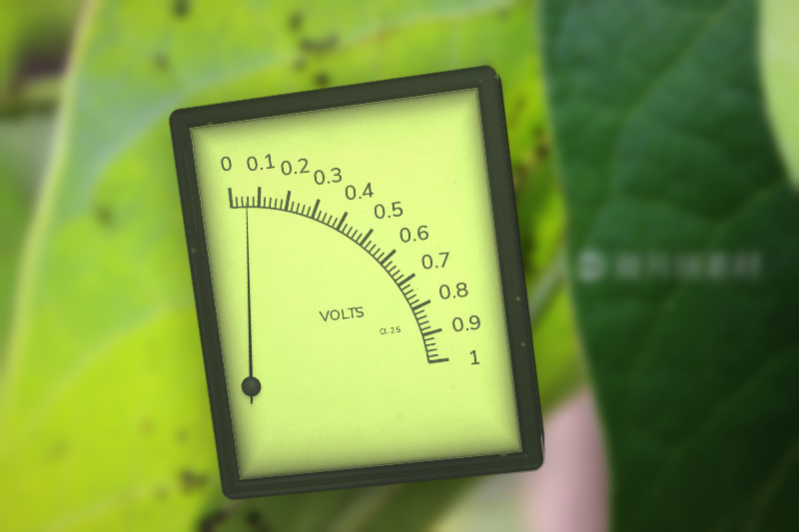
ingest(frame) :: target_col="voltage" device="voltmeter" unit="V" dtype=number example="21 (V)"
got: 0.06 (V)
